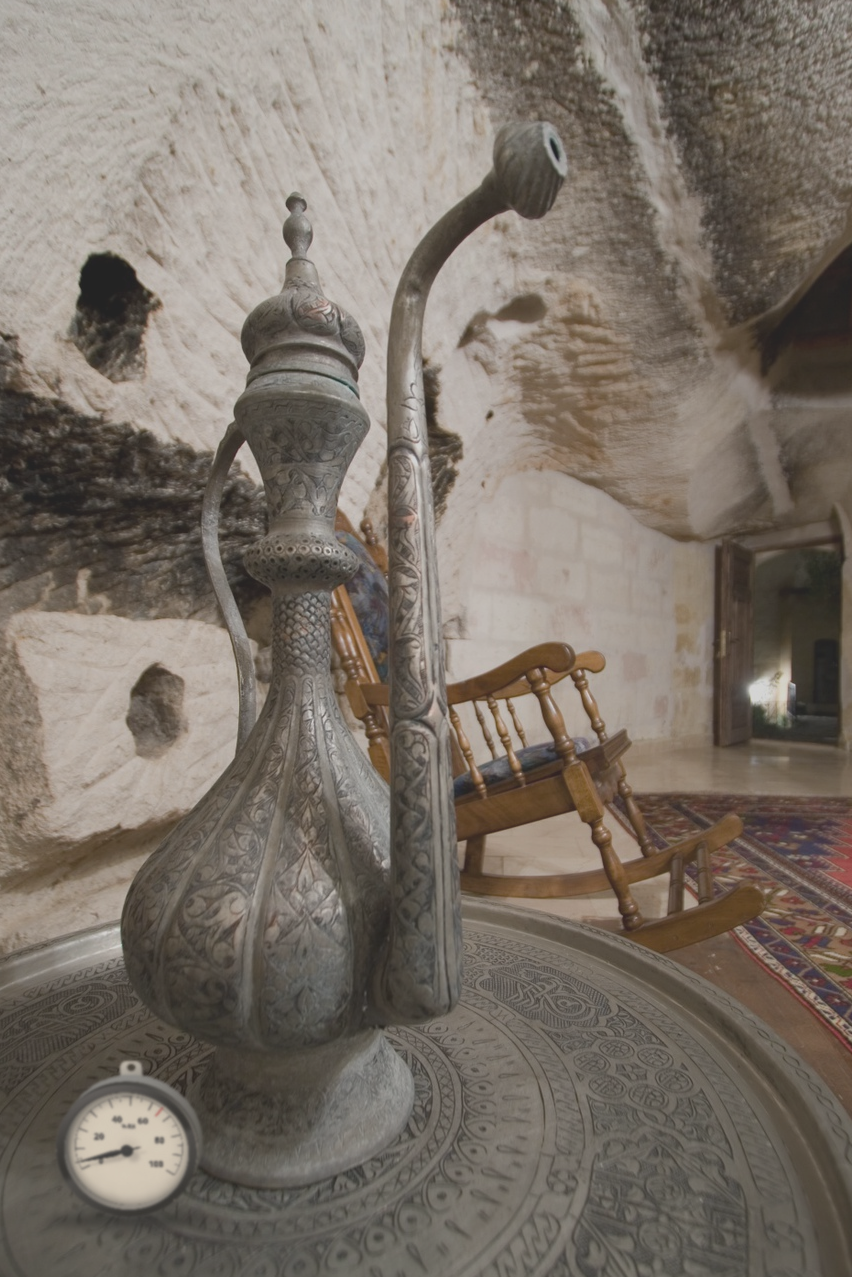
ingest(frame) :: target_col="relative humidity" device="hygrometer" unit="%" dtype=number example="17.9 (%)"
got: 5 (%)
